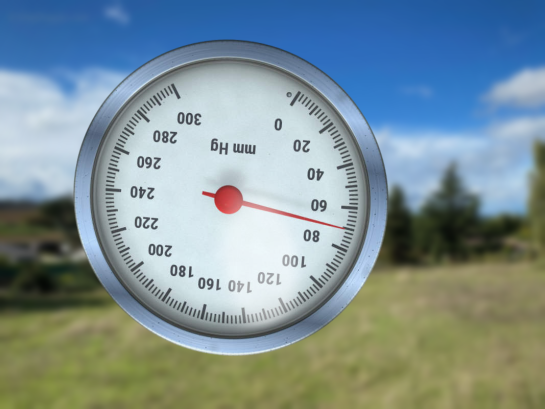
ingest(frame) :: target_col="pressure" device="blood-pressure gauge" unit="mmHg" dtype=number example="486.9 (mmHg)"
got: 70 (mmHg)
